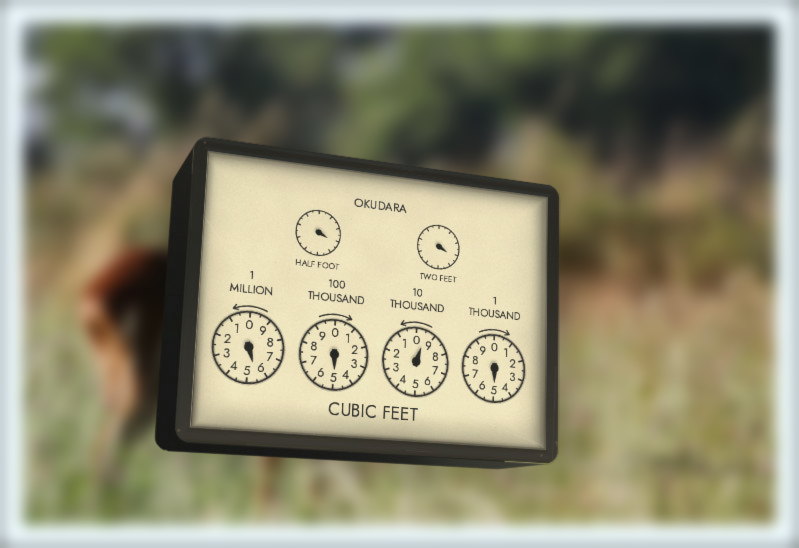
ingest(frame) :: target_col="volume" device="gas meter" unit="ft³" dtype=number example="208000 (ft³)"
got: 549500 (ft³)
